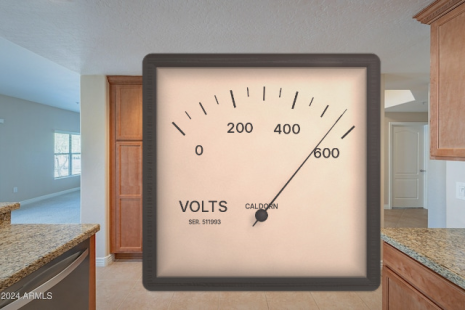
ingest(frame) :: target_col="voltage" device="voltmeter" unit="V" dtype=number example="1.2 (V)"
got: 550 (V)
